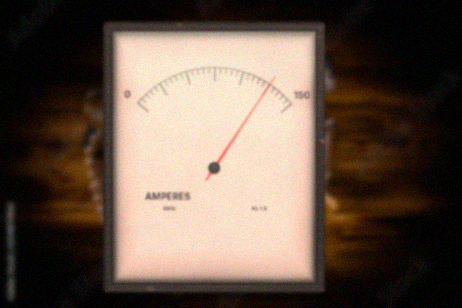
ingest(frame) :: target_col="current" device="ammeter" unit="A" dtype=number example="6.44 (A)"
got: 125 (A)
